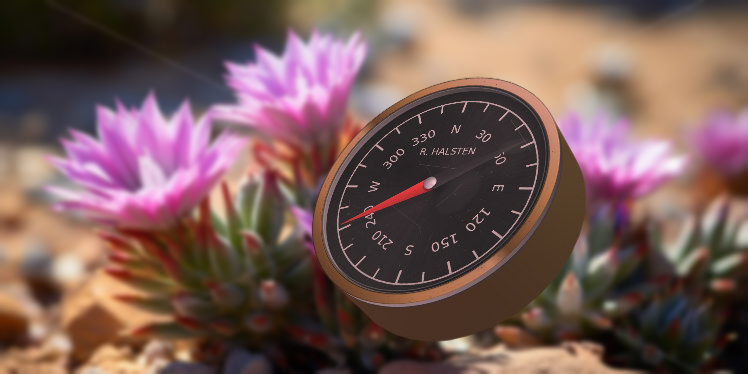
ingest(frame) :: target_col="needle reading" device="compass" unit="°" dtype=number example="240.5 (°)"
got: 240 (°)
